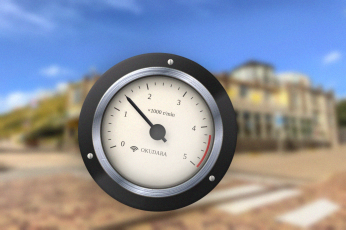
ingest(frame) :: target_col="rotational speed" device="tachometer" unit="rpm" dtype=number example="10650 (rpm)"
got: 1400 (rpm)
